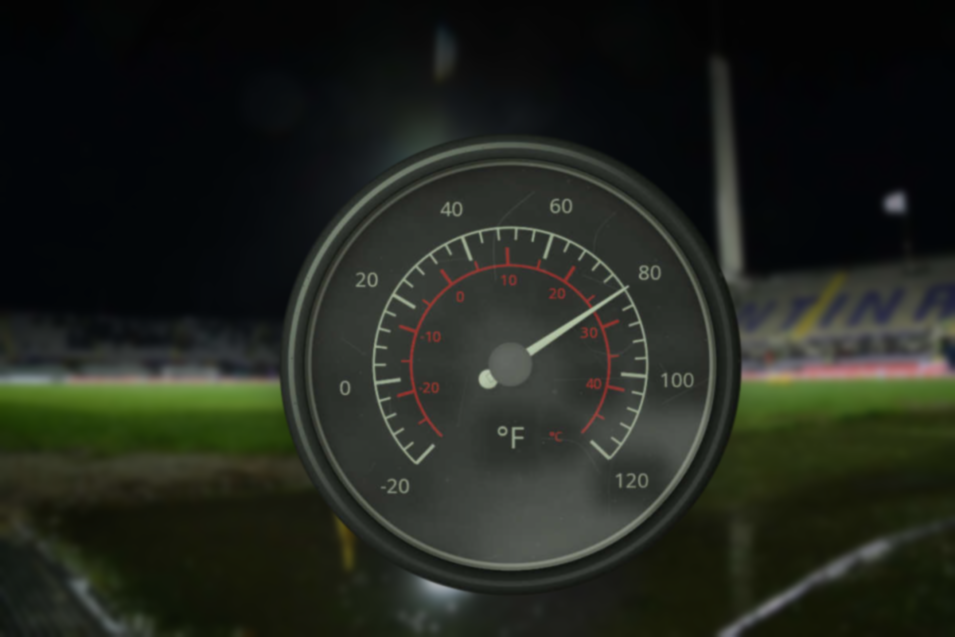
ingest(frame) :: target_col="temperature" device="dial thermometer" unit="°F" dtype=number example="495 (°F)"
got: 80 (°F)
